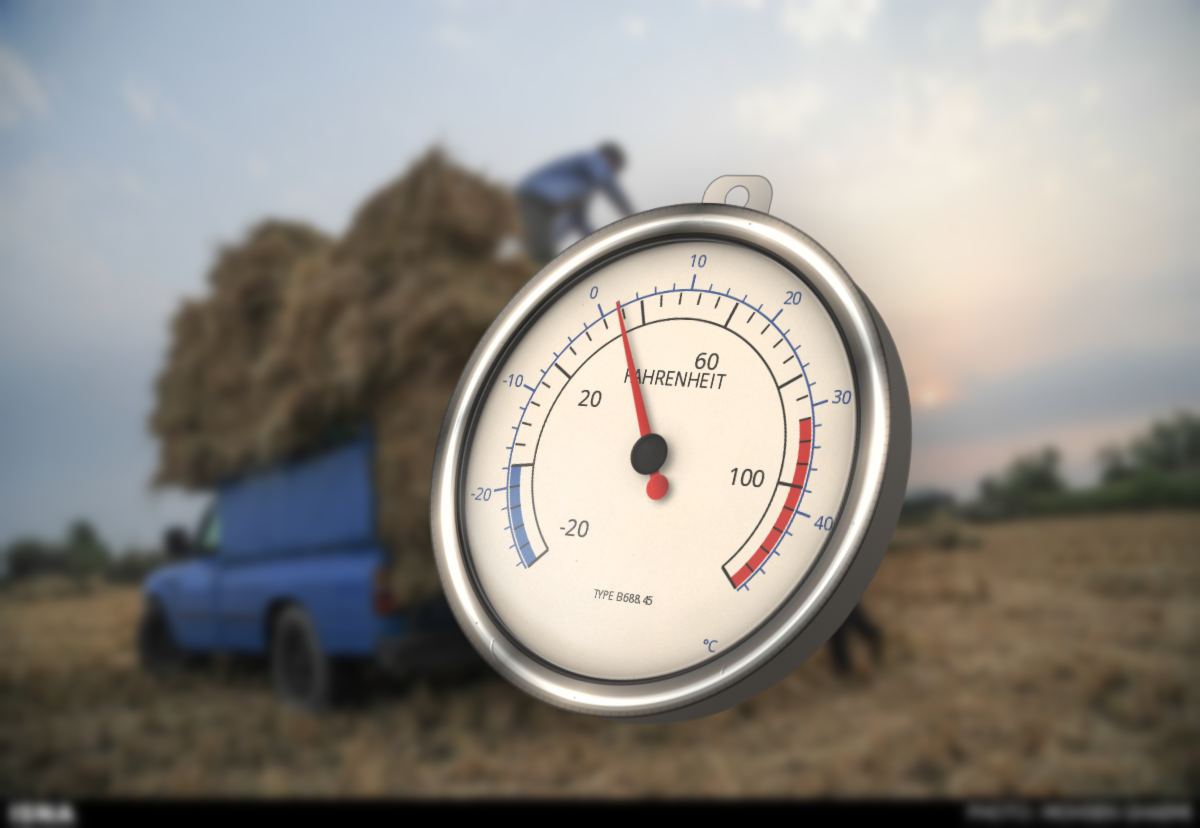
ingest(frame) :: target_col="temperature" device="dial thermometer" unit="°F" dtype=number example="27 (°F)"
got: 36 (°F)
